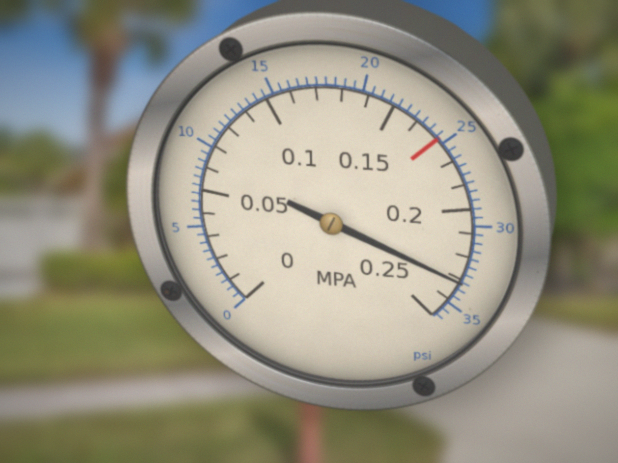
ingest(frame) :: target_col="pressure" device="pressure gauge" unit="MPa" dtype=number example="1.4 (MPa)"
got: 0.23 (MPa)
